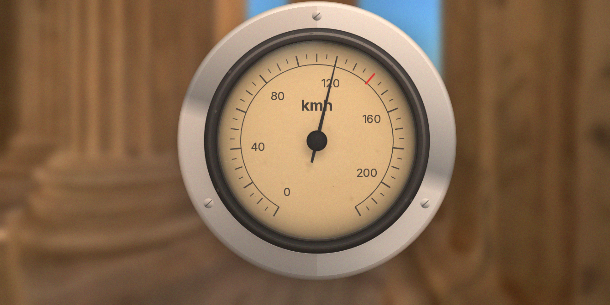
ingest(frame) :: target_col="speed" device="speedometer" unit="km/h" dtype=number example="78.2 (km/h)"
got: 120 (km/h)
